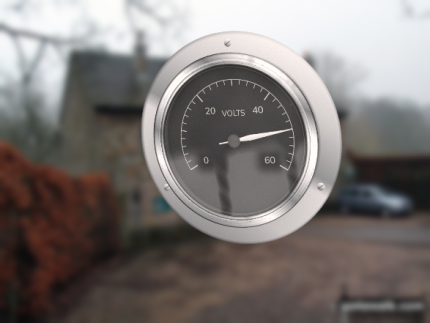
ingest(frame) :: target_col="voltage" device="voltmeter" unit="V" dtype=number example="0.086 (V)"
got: 50 (V)
